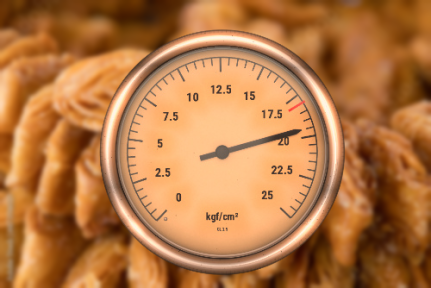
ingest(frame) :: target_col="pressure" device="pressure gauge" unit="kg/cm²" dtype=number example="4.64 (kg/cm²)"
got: 19.5 (kg/cm²)
